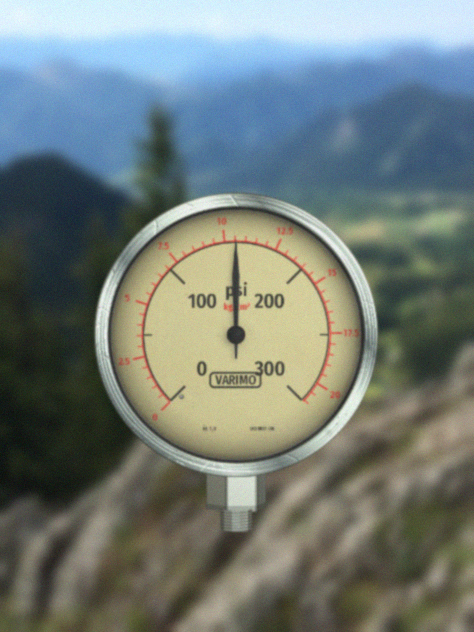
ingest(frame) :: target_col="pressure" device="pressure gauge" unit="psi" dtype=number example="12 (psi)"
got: 150 (psi)
